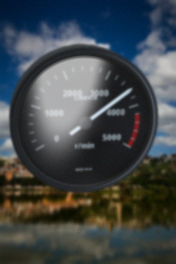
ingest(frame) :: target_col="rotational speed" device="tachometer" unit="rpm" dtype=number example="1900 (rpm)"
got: 3600 (rpm)
